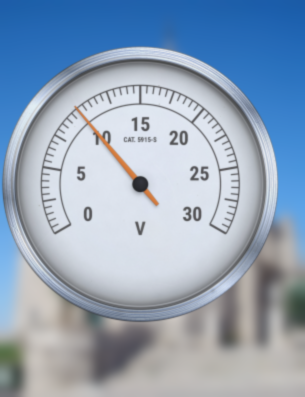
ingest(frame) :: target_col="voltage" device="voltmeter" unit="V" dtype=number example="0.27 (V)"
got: 10 (V)
